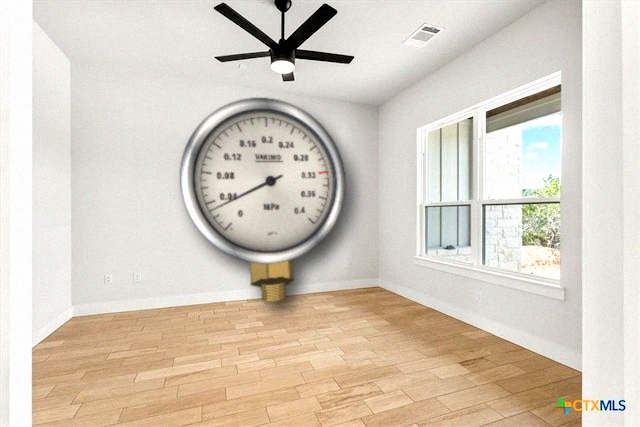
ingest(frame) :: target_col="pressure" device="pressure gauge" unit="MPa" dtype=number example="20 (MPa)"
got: 0.03 (MPa)
